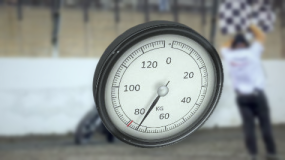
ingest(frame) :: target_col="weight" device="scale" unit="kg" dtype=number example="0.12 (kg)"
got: 75 (kg)
